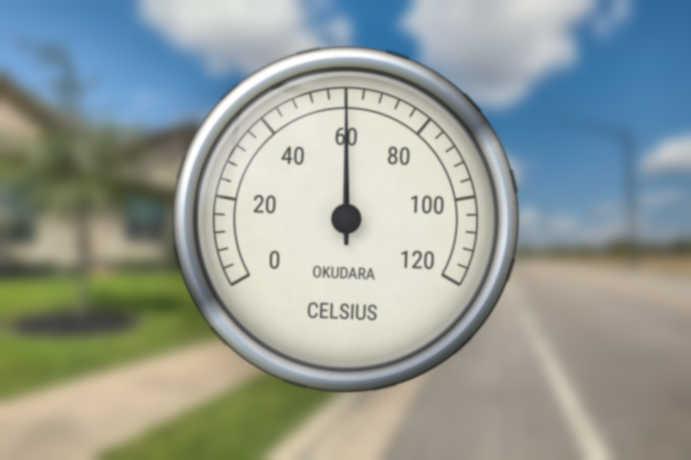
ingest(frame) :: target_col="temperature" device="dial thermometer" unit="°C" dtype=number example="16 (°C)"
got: 60 (°C)
